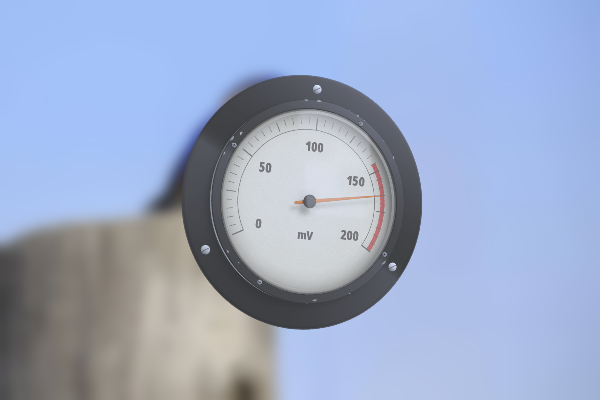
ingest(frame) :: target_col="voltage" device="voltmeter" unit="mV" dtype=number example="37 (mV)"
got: 165 (mV)
